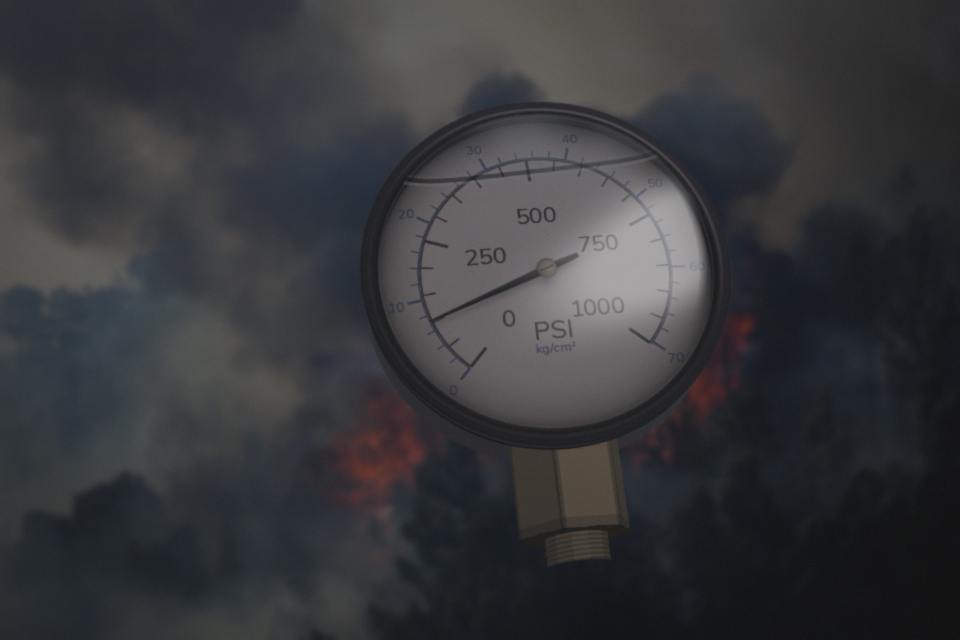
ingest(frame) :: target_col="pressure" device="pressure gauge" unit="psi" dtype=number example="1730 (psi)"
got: 100 (psi)
